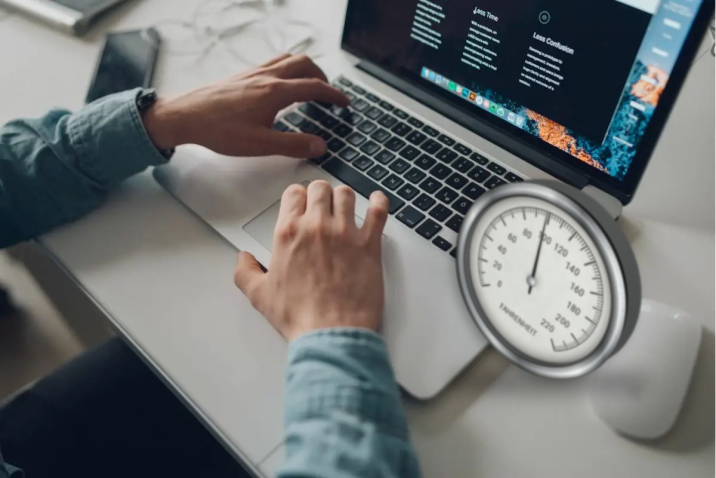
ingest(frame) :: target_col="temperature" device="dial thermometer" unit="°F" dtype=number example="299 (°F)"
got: 100 (°F)
